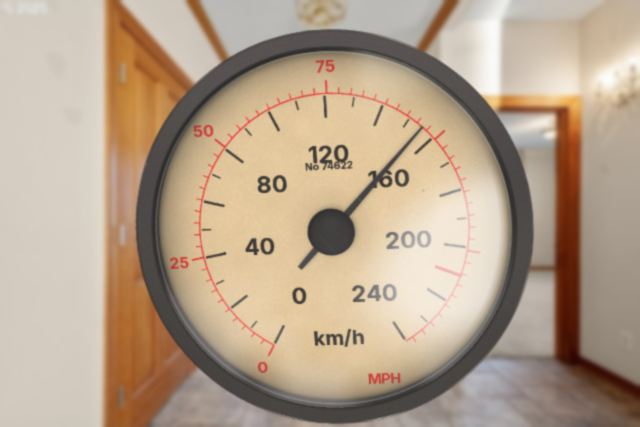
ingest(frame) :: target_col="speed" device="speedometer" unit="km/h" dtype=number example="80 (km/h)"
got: 155 (km/h)
